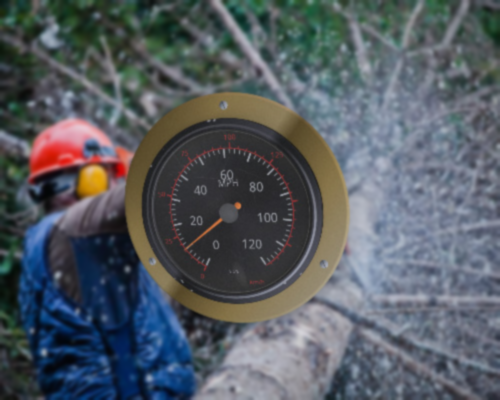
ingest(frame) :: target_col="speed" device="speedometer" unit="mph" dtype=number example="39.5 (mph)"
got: 10 (mph)
